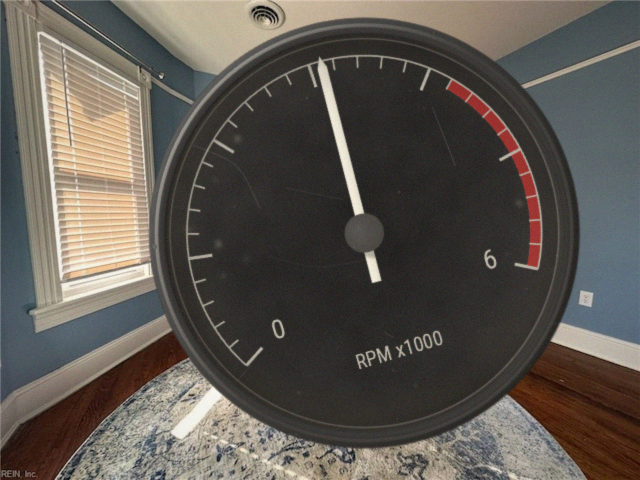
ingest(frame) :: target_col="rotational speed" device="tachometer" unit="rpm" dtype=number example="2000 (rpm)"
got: 3100 (rpm)
